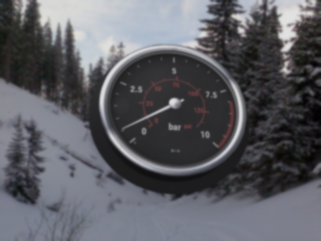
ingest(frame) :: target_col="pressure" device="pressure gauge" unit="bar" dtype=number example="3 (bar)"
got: 0.5 (bar)
